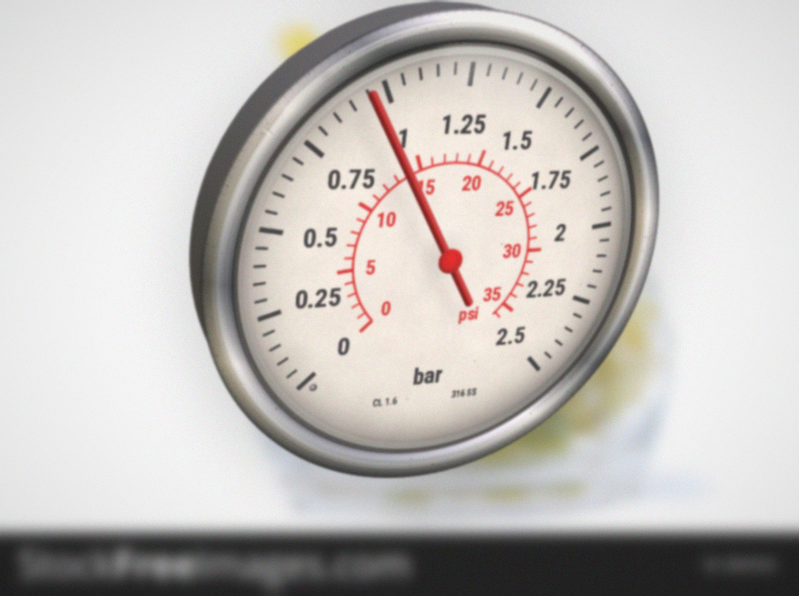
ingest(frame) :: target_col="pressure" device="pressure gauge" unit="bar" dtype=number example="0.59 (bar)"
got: 0.95 (bar)
